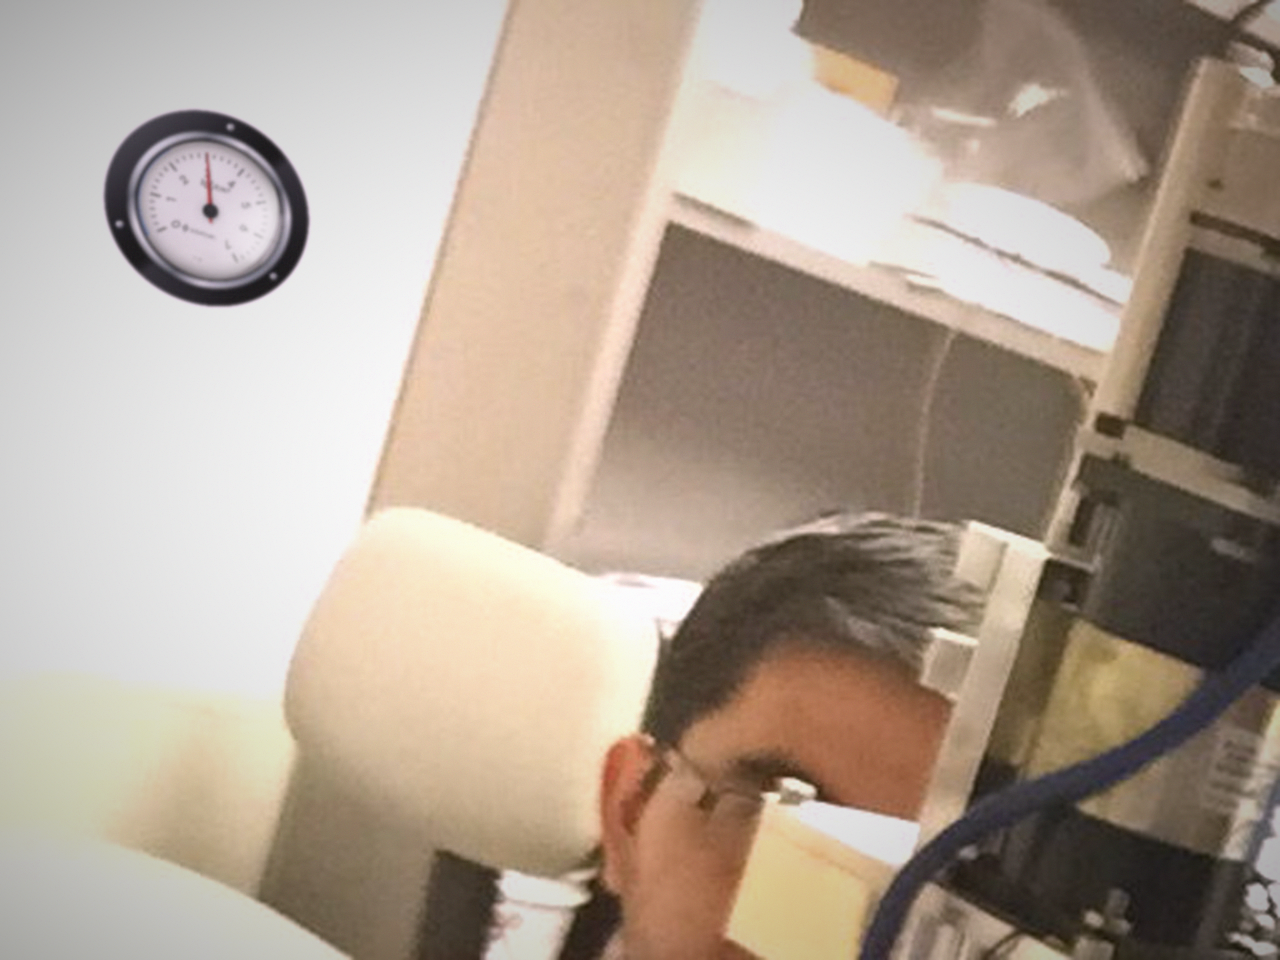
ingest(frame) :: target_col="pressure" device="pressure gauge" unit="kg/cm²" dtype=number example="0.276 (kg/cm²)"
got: 3 (kg/cm²)
